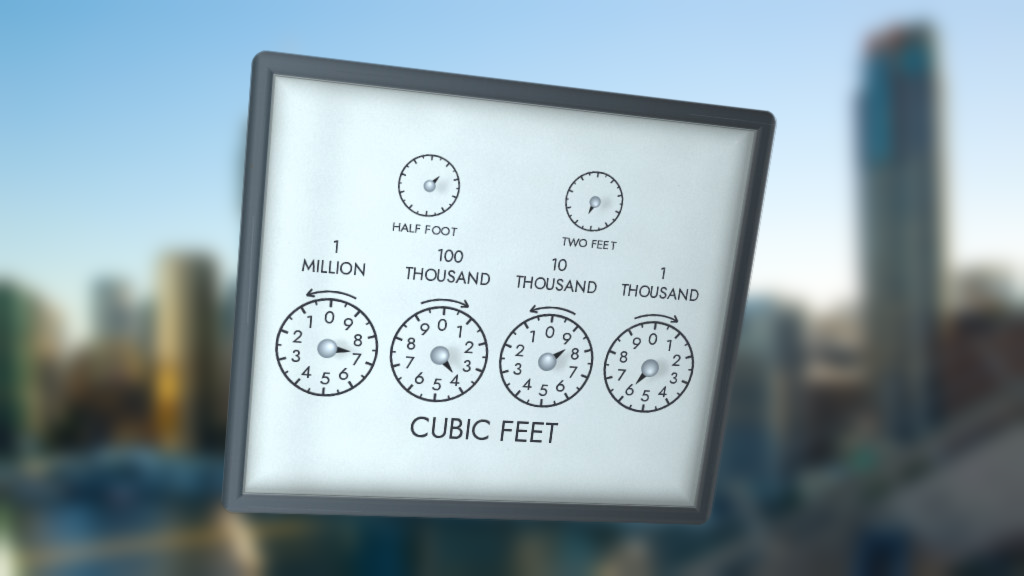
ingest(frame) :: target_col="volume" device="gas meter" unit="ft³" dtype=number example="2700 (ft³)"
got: 738600 (ft³)
